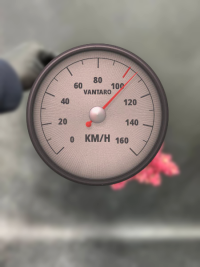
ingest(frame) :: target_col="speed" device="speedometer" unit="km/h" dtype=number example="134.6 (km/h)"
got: 105 (km/h)
